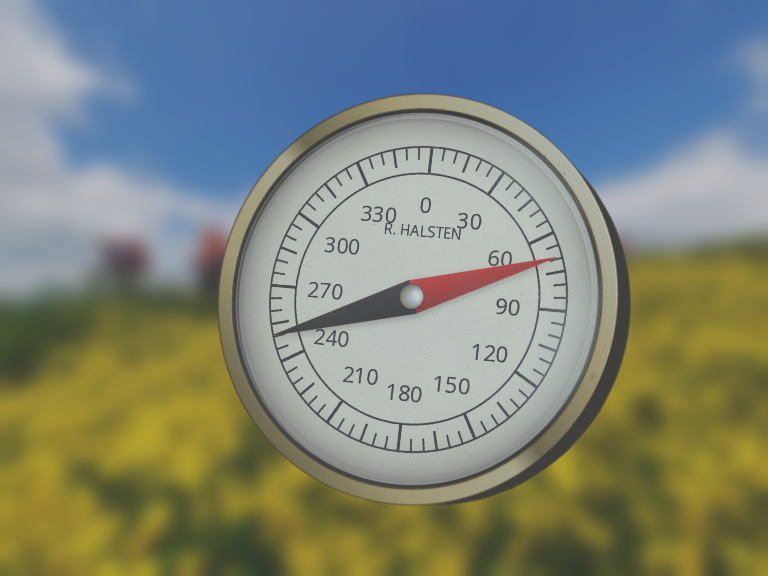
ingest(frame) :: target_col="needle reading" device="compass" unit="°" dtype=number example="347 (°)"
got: 70 (°)
